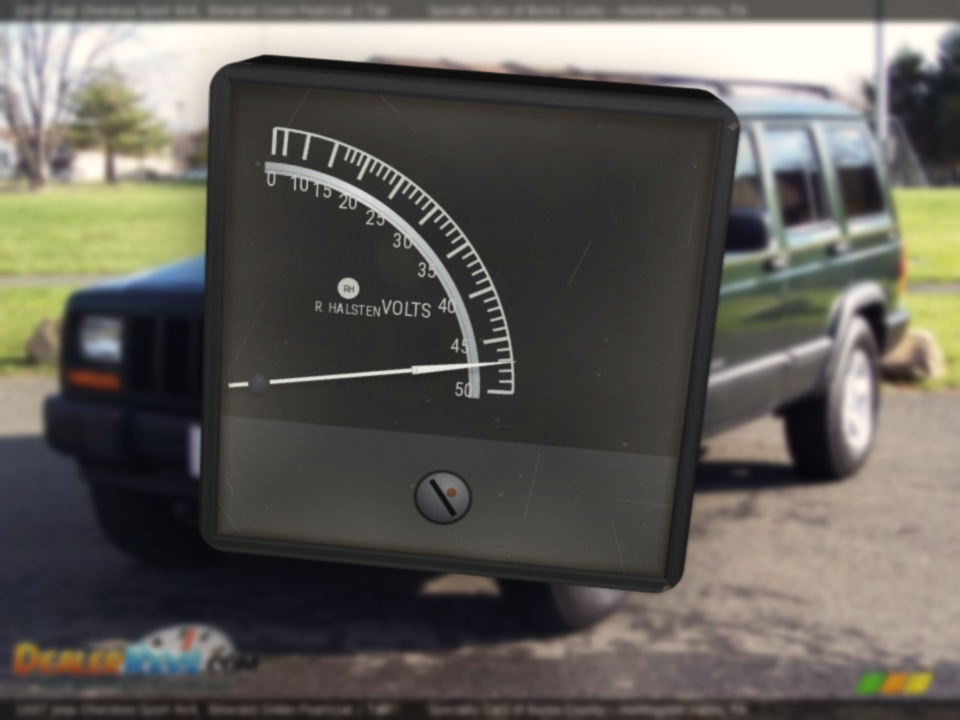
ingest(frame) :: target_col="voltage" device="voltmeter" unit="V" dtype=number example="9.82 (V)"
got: 47 (V)
